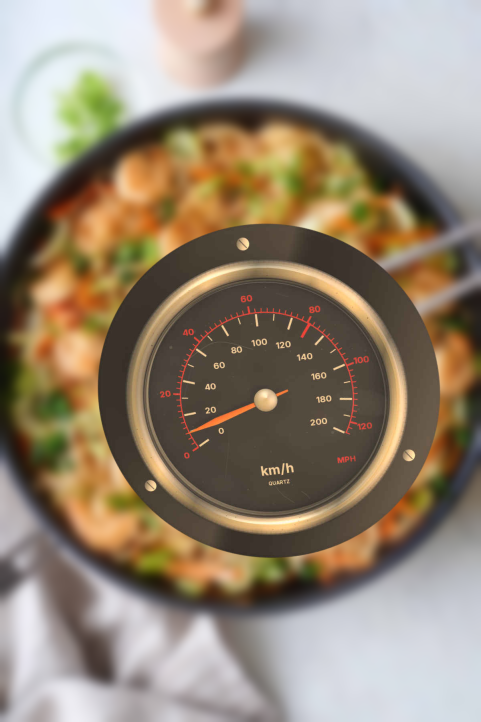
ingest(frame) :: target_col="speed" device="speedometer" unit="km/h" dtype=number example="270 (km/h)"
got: 10 (km/h)
